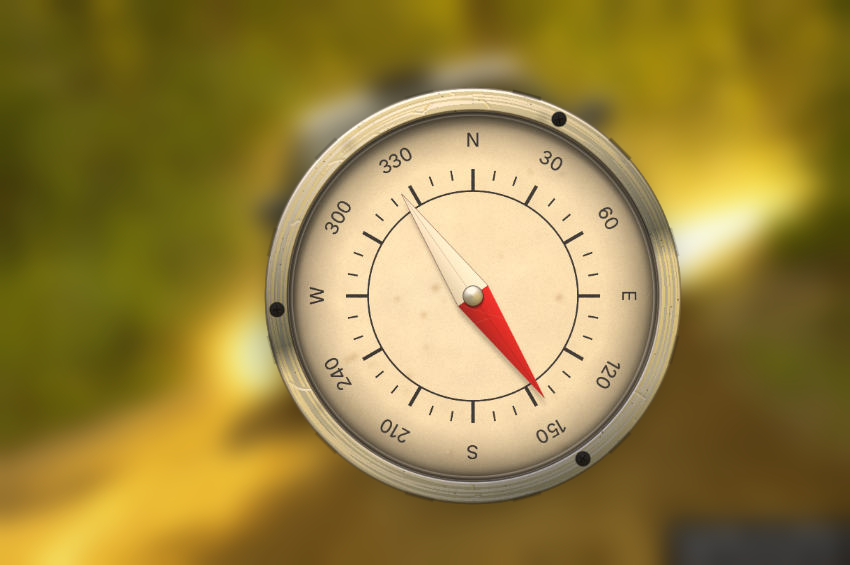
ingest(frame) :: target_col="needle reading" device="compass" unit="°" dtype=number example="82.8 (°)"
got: 145 (°)
